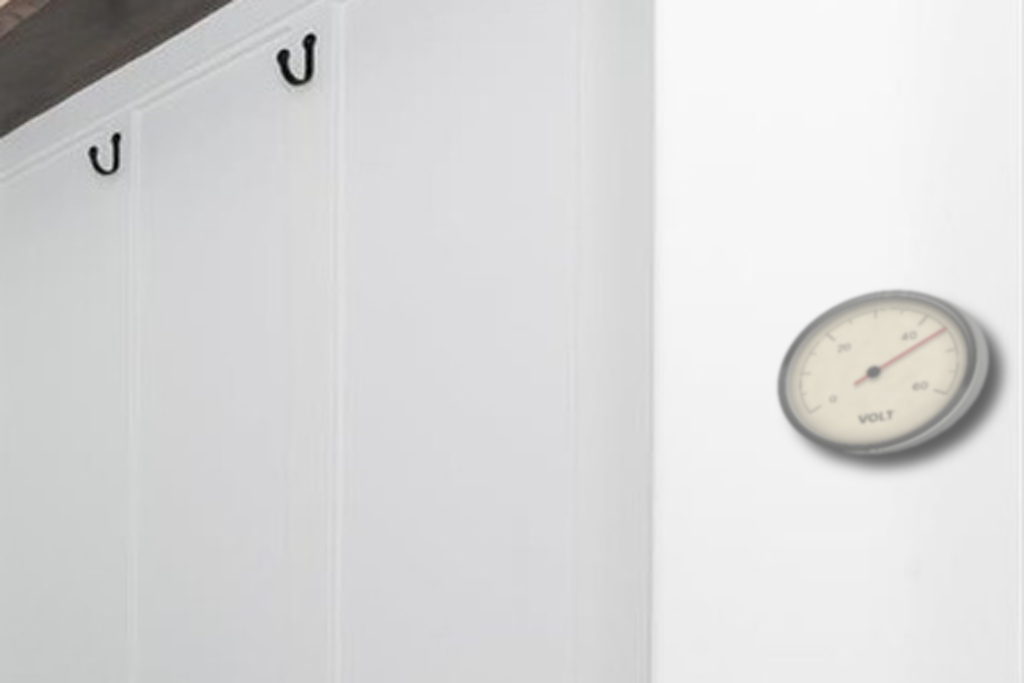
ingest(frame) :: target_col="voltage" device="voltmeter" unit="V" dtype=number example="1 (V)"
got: 45 (V)
